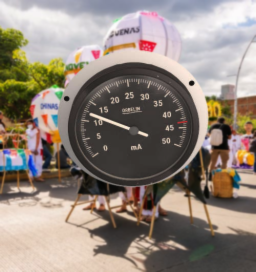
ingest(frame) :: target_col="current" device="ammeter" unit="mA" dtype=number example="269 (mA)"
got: 12.5 (mA)
